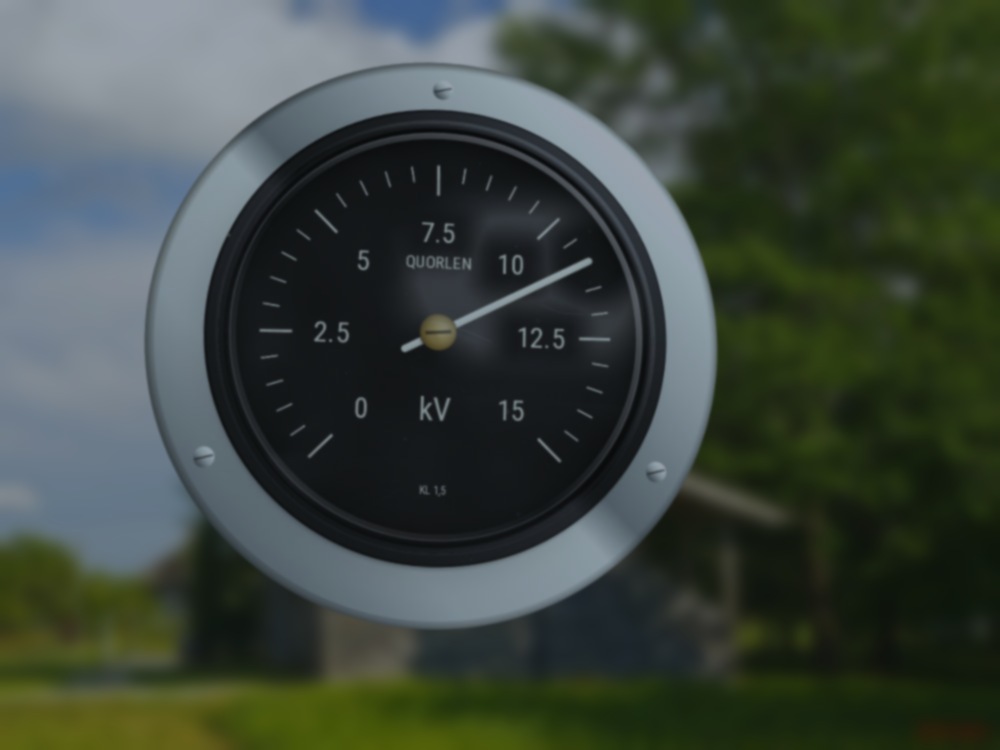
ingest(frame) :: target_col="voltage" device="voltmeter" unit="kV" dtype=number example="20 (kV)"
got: 11 (kV)
